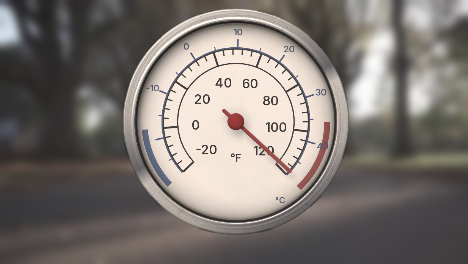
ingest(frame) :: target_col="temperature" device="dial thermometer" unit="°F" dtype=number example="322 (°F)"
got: 118 (°F)
